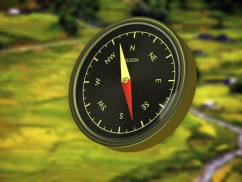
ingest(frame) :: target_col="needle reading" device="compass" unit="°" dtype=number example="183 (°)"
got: 160 (°)
